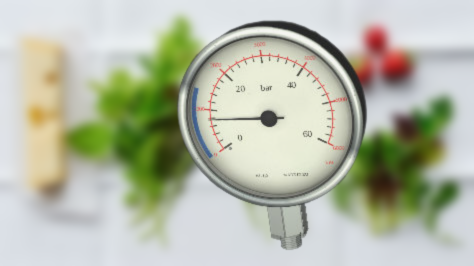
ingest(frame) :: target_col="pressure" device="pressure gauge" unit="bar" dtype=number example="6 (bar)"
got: 8 (bar)
